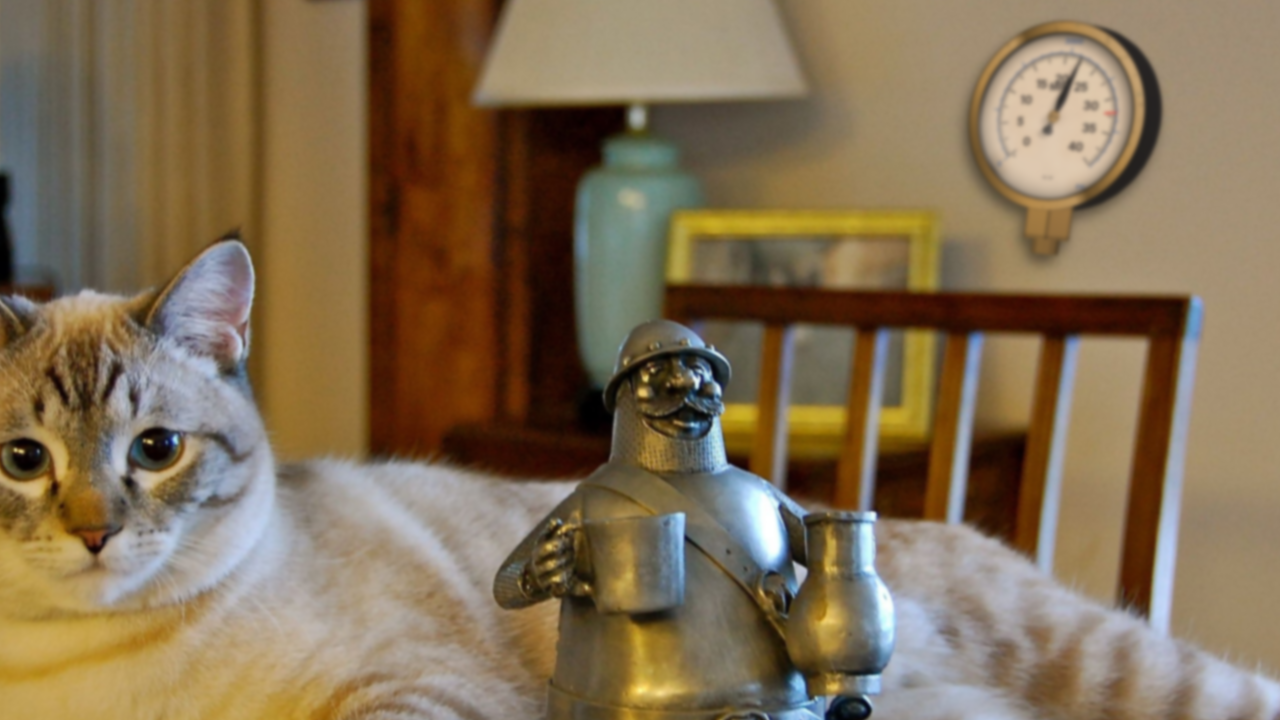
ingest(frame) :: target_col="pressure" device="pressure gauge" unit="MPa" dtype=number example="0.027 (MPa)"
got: 22.5 (MPa)
